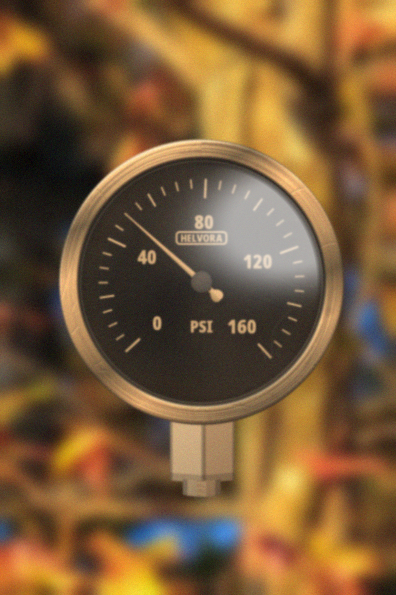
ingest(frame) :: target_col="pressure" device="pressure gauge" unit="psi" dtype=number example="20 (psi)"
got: 50 (psi)
